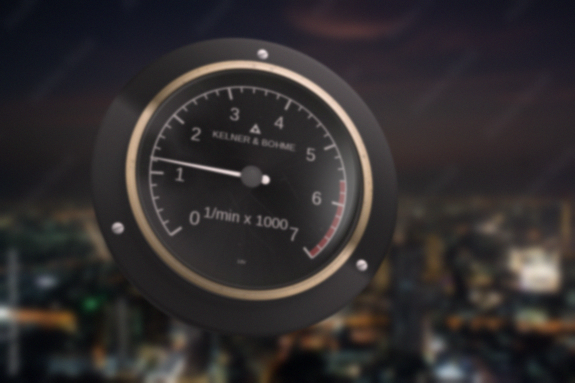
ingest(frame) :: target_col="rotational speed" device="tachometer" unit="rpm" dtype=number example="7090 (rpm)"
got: 1200 (rpm)
